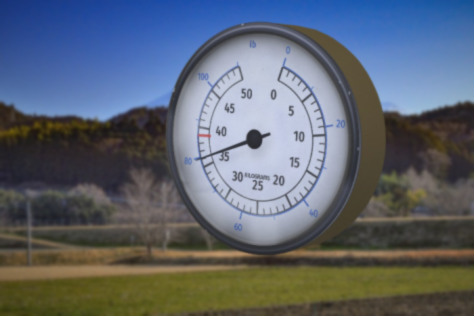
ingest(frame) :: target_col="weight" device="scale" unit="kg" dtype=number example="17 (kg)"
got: 36 (kg)
